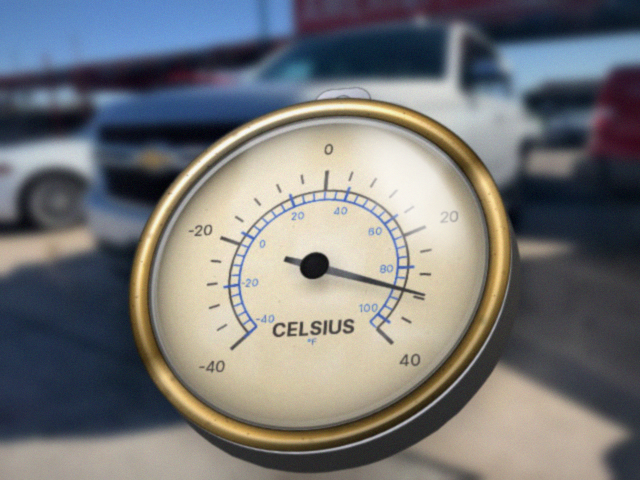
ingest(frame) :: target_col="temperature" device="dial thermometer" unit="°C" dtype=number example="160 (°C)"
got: 32 (°C)
